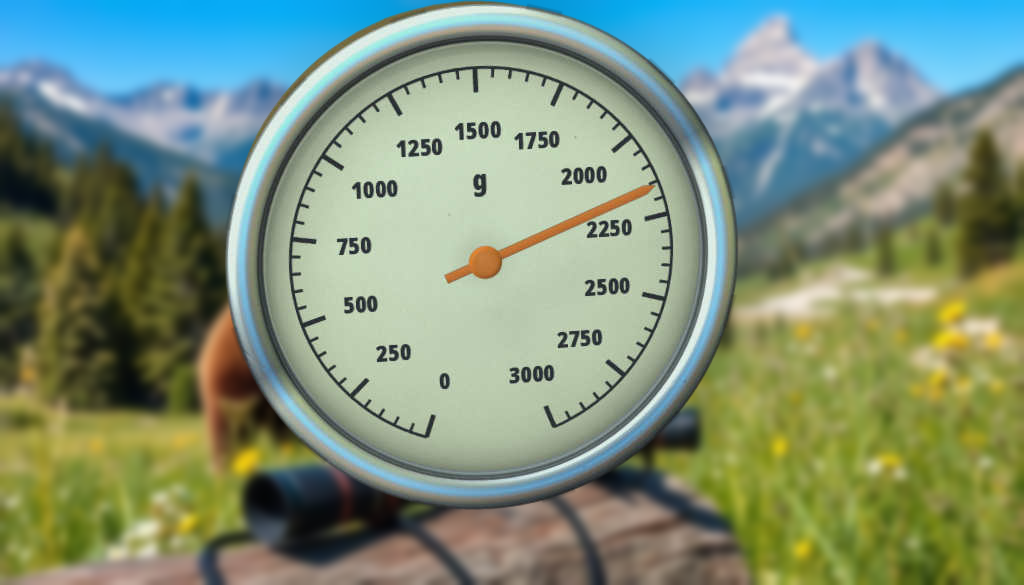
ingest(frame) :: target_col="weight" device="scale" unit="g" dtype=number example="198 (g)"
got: 2150 (g)
